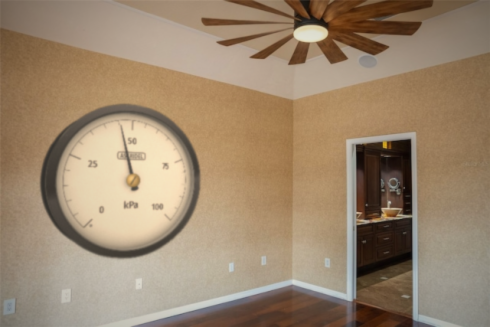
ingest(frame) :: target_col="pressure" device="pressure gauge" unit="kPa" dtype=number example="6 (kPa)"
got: 45 (kPa)
